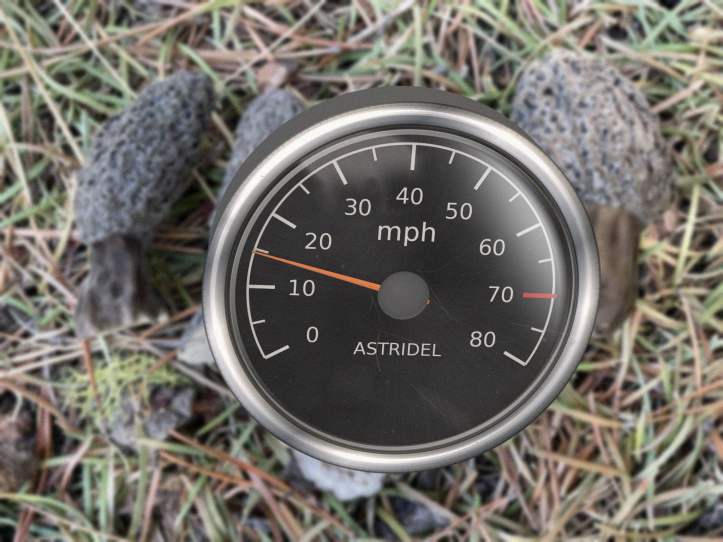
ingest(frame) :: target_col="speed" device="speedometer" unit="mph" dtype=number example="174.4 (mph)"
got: 15 (mph)
